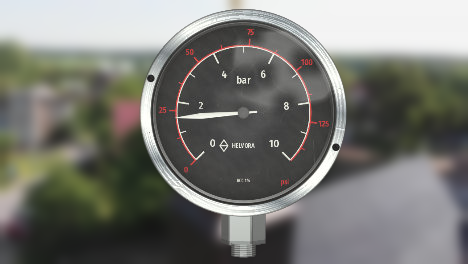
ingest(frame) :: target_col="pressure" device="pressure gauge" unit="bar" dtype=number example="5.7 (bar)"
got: 1.5 (bar)
